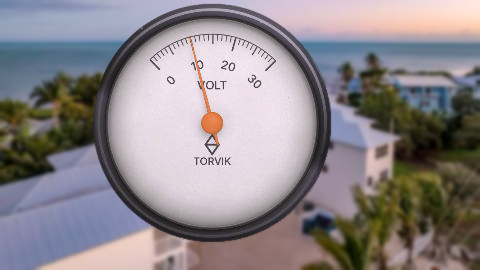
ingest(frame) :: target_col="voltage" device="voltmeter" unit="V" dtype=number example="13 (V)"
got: 10 (V)
